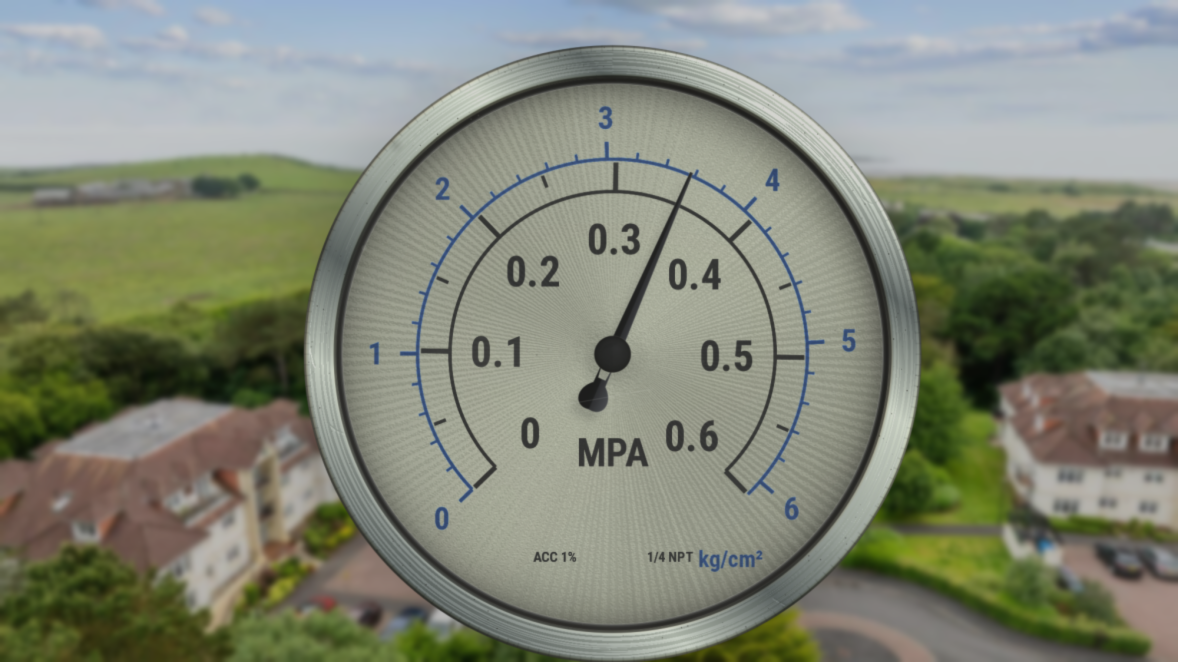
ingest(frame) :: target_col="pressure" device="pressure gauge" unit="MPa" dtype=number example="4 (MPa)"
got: 0.35 (MPa)
